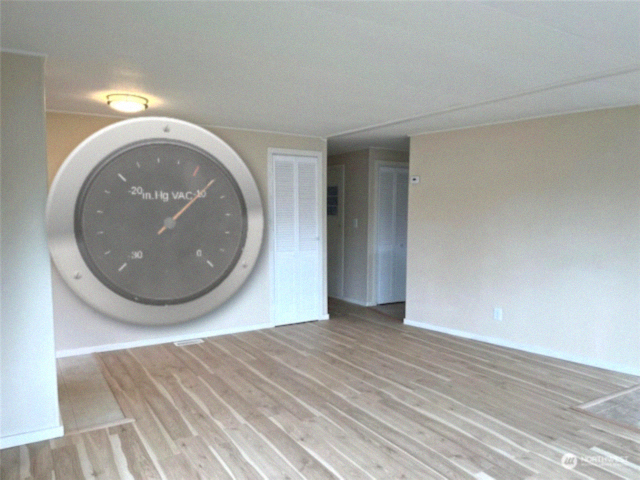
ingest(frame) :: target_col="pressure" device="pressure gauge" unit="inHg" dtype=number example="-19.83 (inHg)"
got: -10 (inHg)
